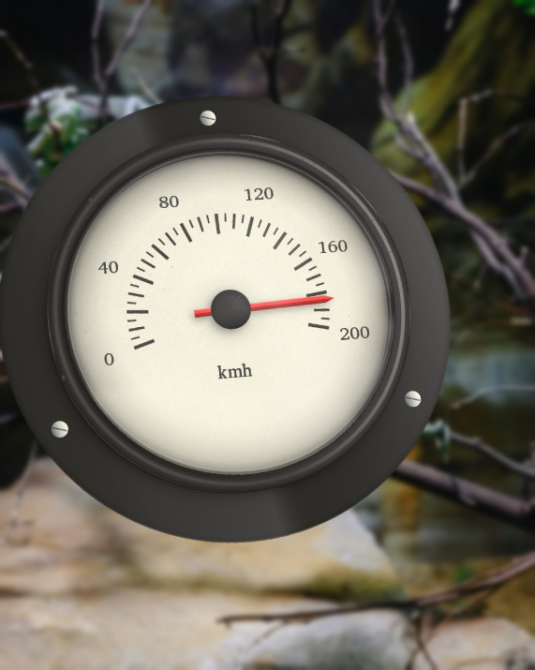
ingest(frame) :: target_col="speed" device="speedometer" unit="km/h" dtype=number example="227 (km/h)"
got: 185 (km/h)
